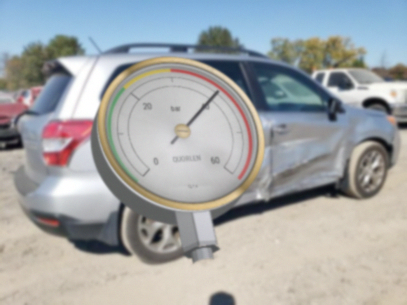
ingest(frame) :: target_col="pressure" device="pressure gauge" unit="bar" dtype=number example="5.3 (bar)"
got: 40 (bar)
